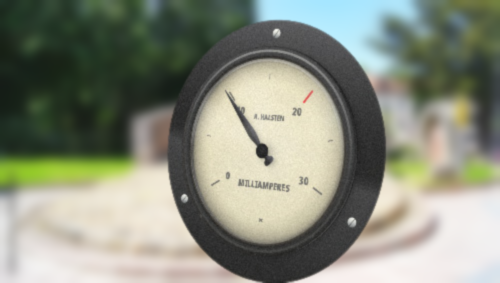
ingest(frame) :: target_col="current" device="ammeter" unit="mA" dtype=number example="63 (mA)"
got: 10 (mA)
